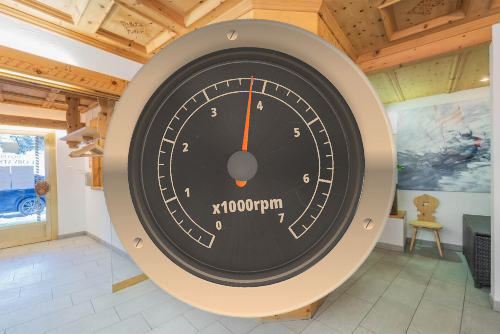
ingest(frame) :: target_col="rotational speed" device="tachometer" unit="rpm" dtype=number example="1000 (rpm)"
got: 3800 (rpm)
